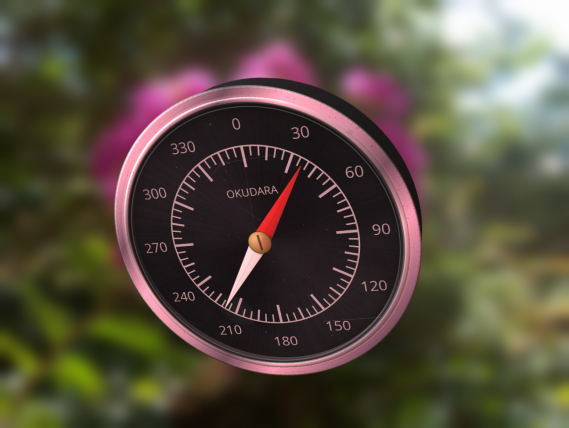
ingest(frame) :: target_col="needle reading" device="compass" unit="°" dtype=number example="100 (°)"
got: 37.5 (°)
